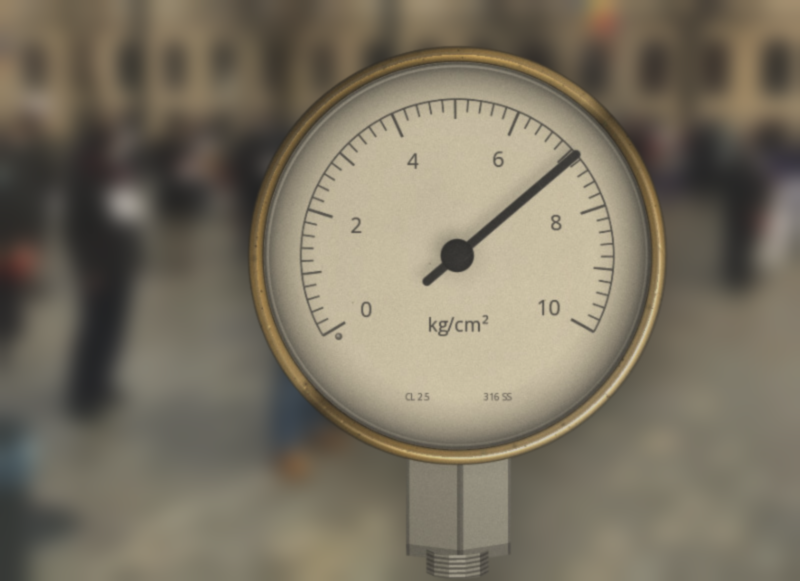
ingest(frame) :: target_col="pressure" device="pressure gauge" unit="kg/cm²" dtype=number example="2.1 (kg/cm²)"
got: 7.1 (kg/cm²)
